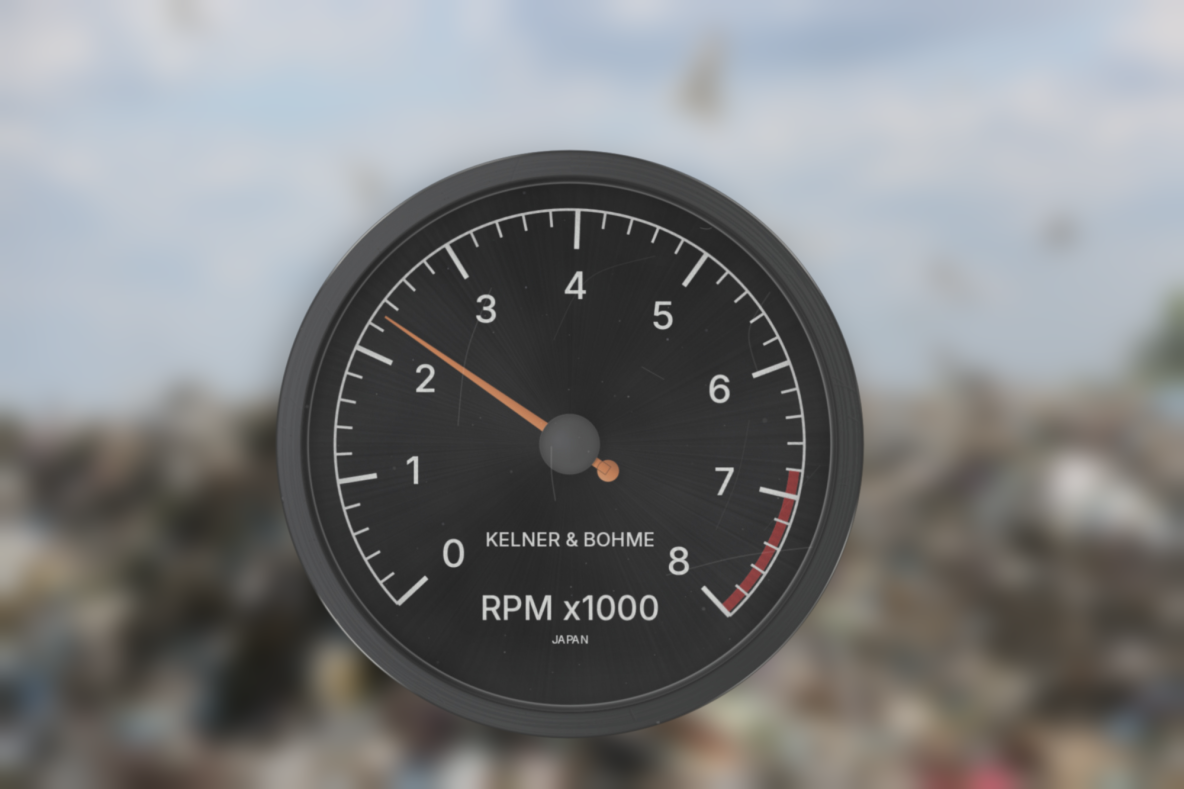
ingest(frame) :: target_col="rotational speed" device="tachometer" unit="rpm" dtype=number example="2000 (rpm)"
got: 2300 (rpm)
